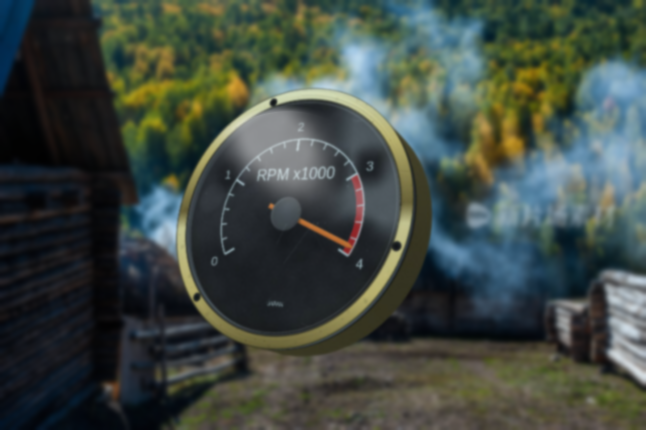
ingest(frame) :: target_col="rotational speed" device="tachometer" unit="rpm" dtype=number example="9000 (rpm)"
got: 3900 (rpm)
